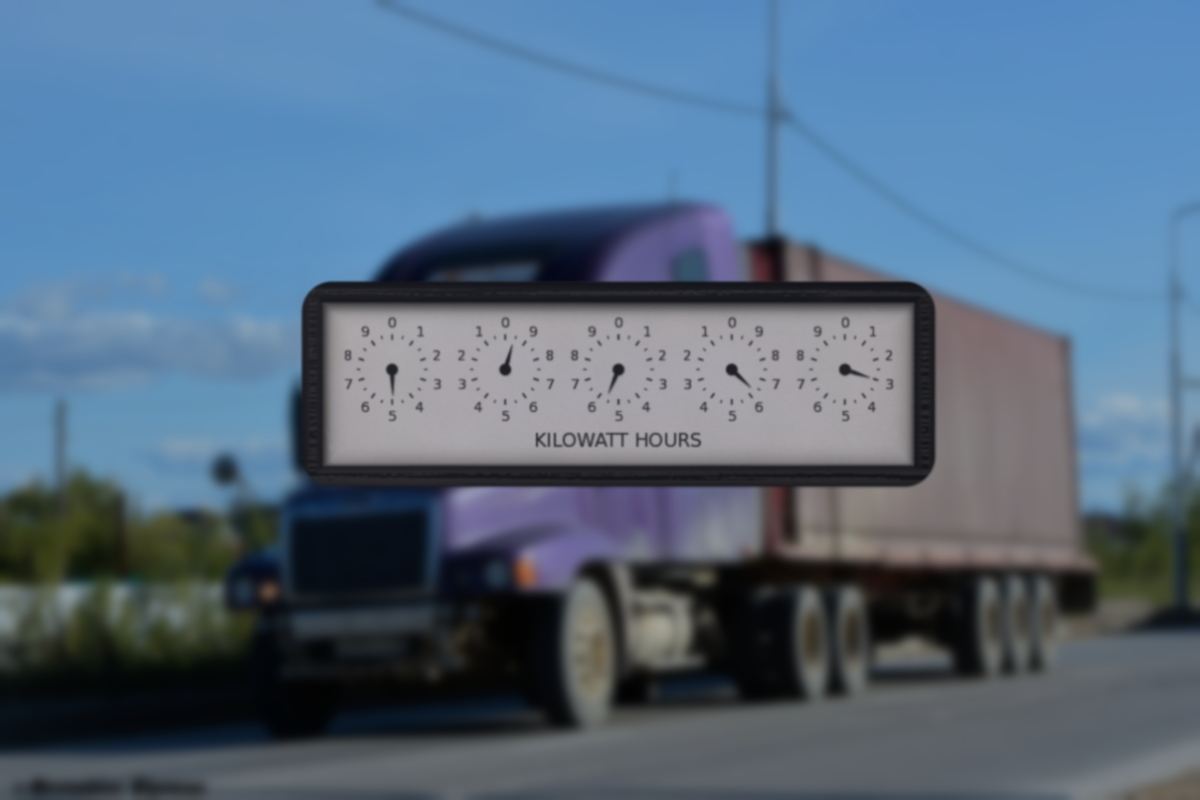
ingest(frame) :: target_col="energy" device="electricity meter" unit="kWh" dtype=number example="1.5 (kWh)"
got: 49563 (kWh)
